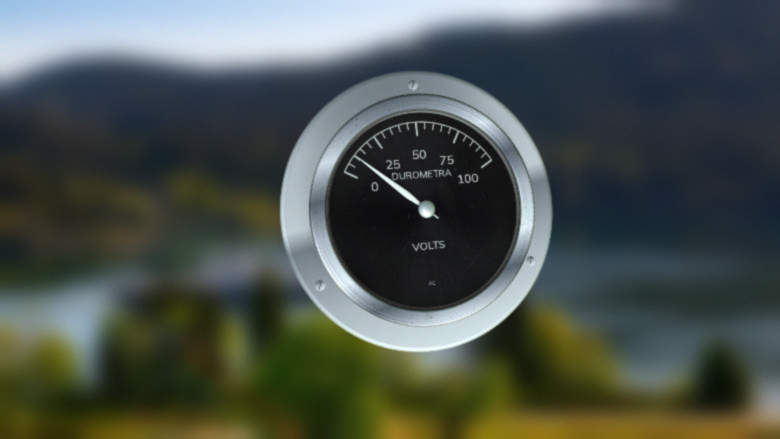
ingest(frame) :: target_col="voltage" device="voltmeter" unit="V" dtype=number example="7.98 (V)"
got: 10 (V)
